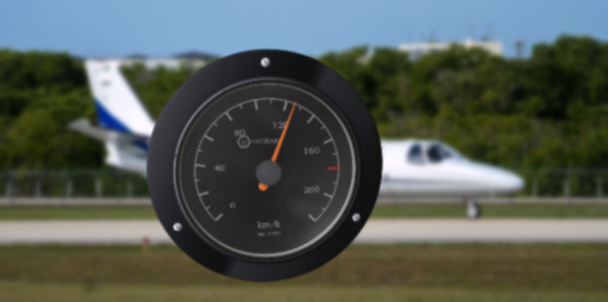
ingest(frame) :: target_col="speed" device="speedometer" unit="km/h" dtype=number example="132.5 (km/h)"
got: 125 (km/h)
